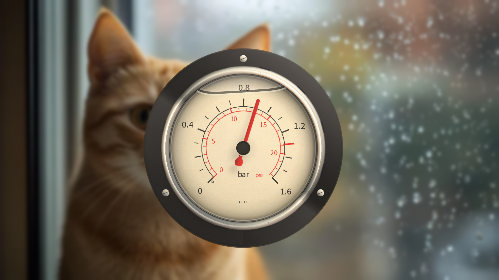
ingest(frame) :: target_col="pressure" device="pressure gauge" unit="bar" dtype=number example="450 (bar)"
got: 0.9 (bar)
